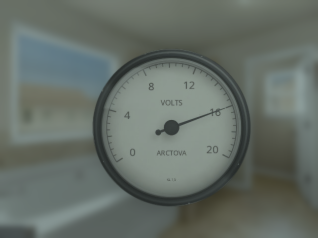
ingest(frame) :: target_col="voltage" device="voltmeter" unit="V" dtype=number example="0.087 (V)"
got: 16 (V)
